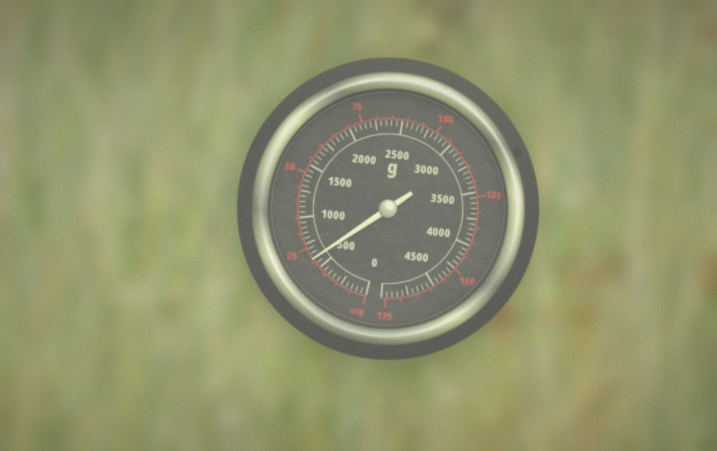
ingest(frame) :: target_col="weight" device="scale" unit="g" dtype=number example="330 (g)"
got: 600 (g)
